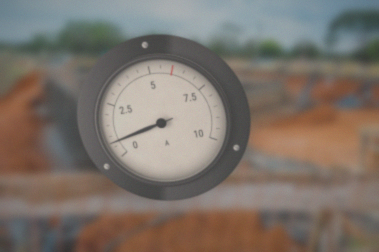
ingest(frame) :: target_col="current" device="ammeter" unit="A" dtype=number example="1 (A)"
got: 0.75 (A)
